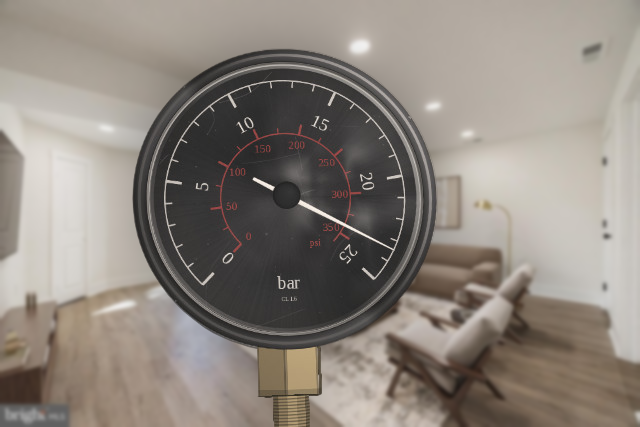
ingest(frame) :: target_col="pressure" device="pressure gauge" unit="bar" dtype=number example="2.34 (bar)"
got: 23.5 (bar)
